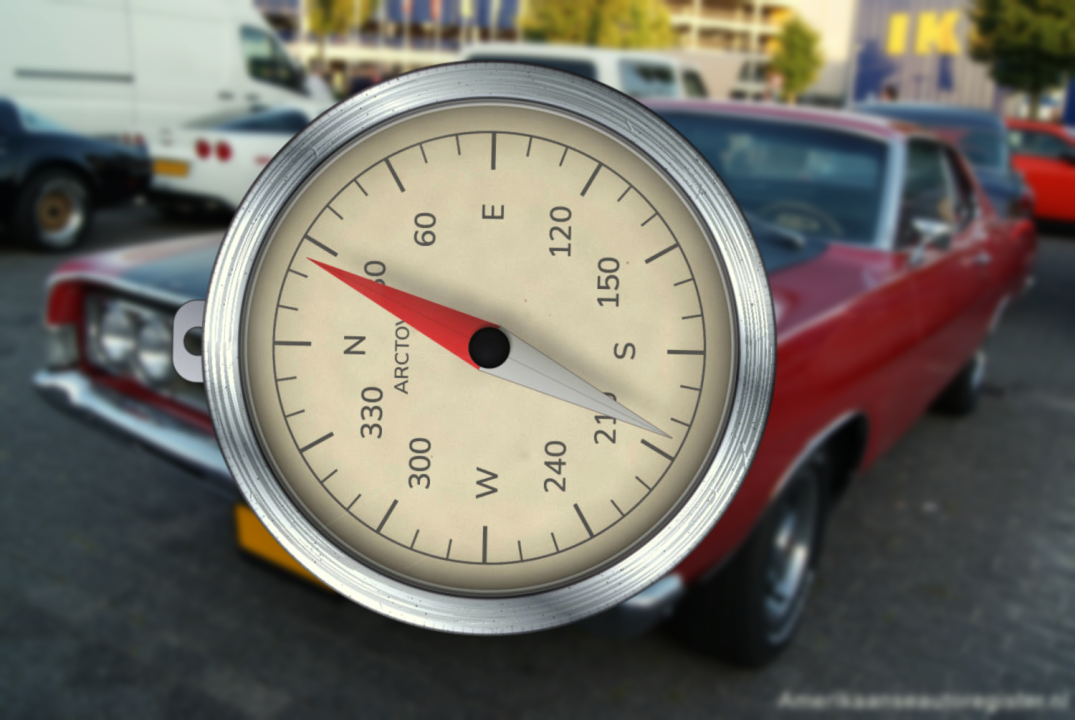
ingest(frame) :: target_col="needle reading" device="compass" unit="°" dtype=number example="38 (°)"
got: 25 (°)
